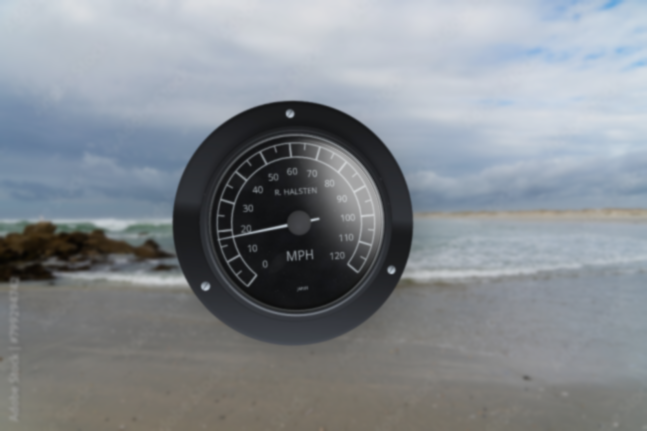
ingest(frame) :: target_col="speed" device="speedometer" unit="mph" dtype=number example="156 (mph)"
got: 17.5 (mph)
